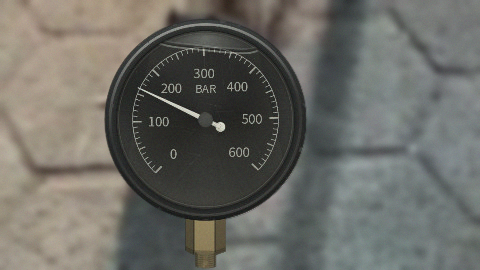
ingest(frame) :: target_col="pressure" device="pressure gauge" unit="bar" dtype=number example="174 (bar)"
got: 160 (bar)
